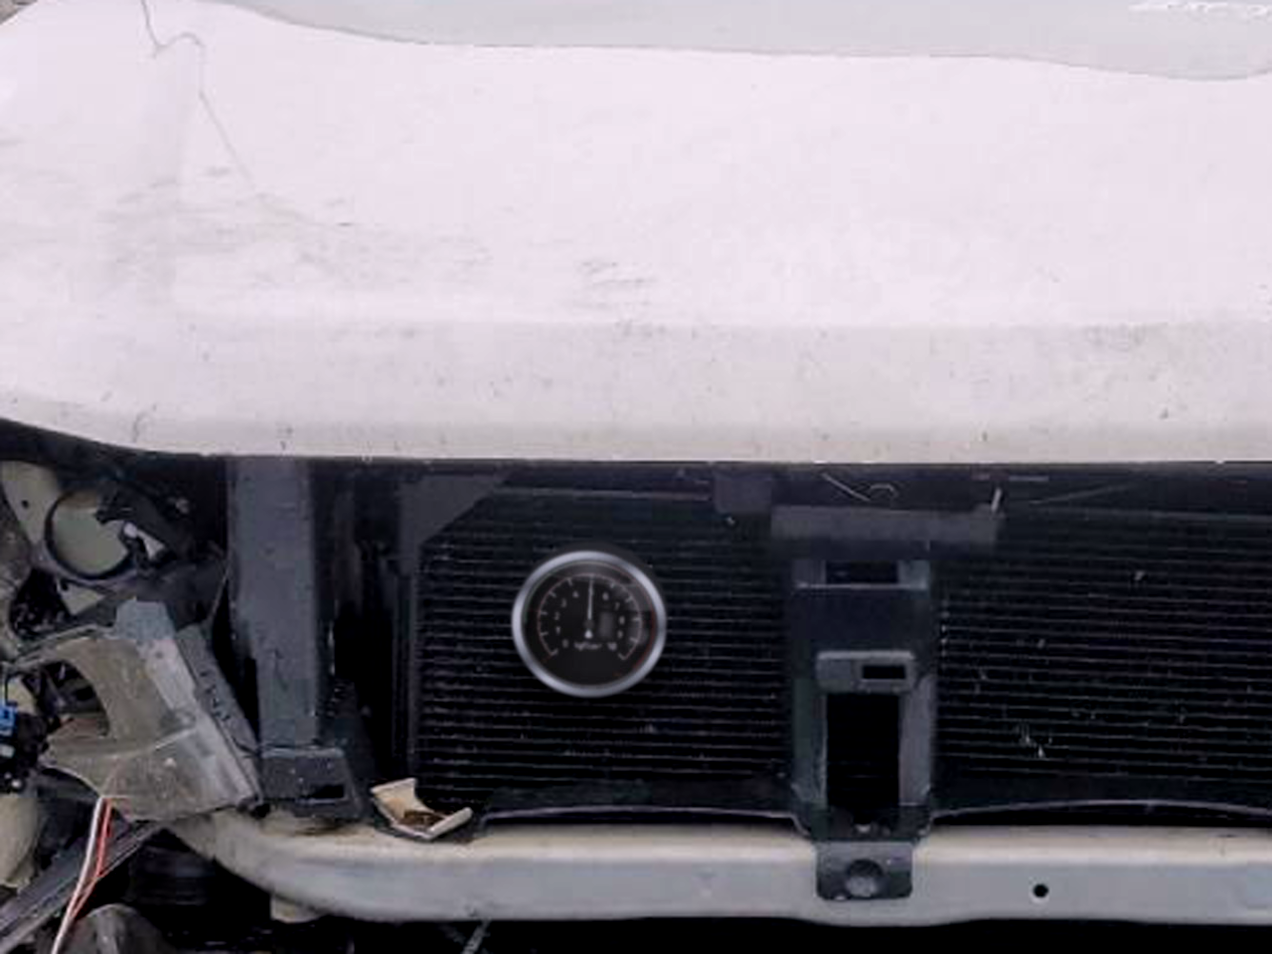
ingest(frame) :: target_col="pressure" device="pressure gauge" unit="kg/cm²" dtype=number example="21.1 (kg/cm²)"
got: 5 (kg/cm²)
